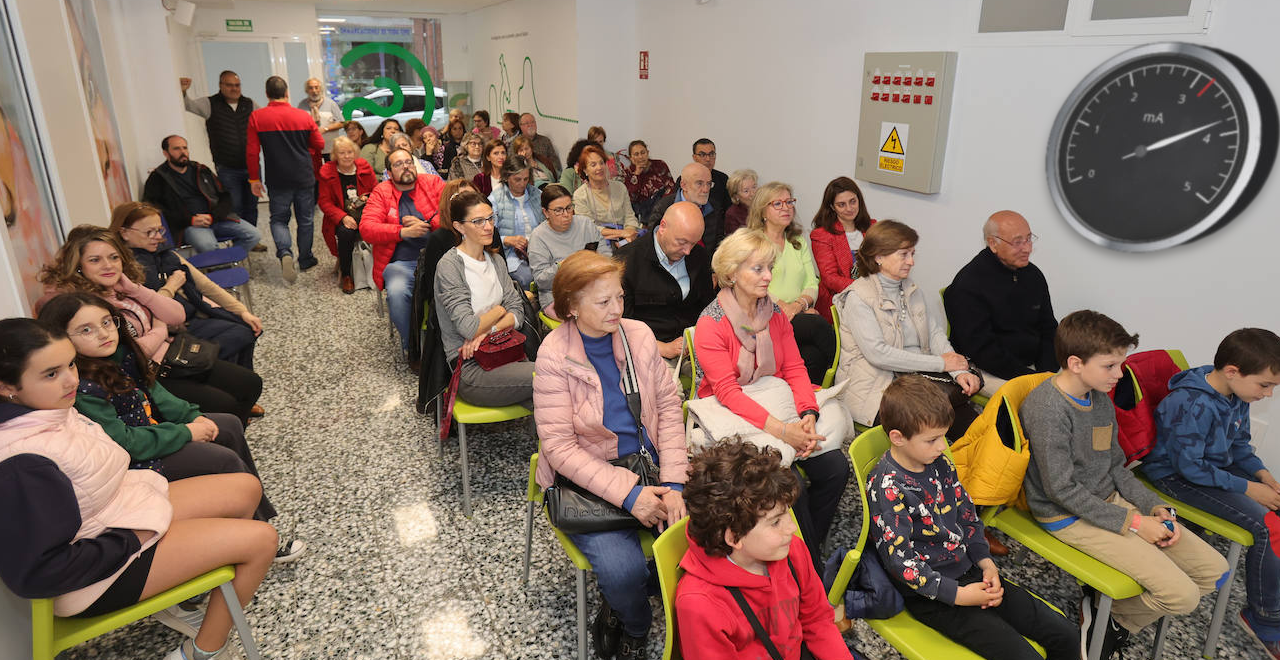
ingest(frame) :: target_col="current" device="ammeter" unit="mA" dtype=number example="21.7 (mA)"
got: 3.8 (mA)
